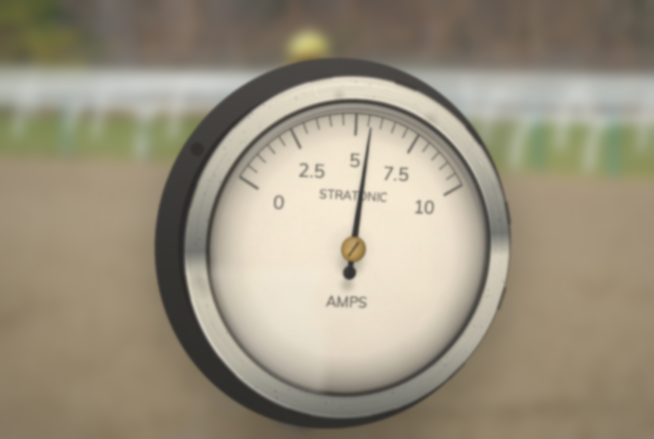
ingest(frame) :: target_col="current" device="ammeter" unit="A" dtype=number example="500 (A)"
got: 5.5 (A)
